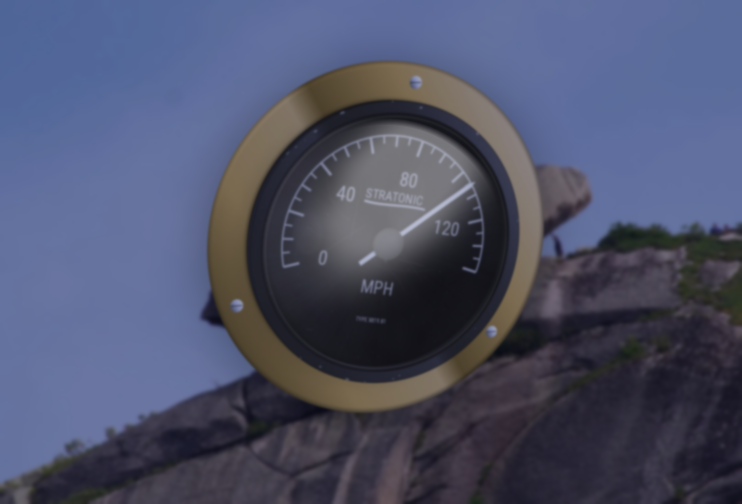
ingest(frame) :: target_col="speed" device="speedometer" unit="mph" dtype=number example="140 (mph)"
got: 105 (mph)
